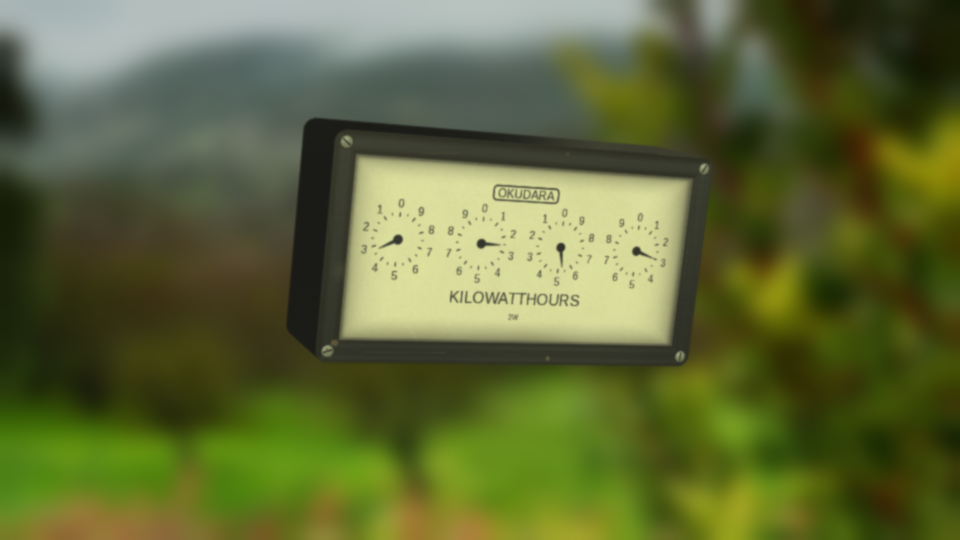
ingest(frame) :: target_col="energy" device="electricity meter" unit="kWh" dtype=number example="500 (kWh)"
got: 3253 (kWh)
